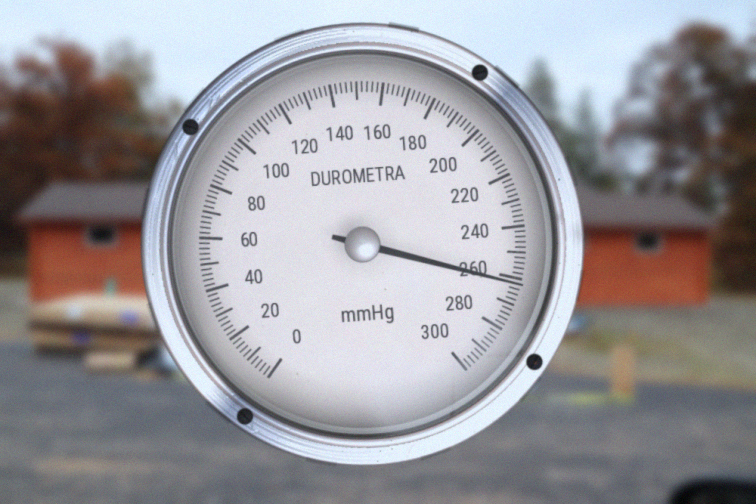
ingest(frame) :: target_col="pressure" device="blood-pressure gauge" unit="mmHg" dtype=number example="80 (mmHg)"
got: 262 (mmHg)
